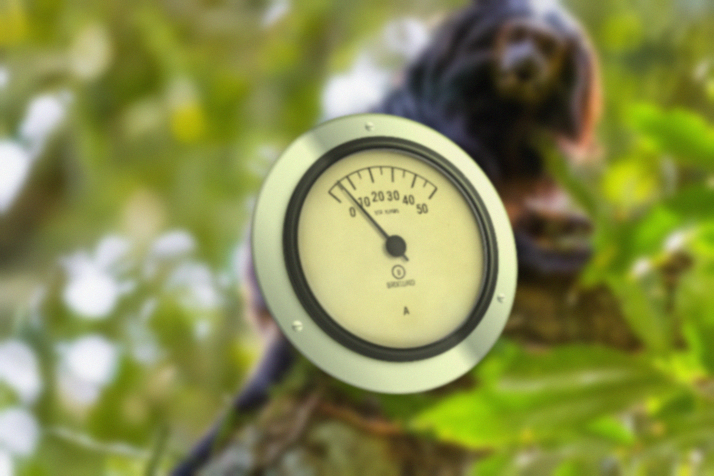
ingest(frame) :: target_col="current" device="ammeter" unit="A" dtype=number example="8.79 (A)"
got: 5 (A)
